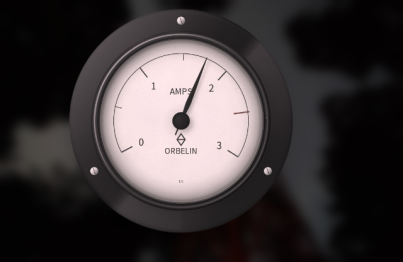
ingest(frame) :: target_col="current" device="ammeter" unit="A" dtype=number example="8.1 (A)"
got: 1.75 (A)
